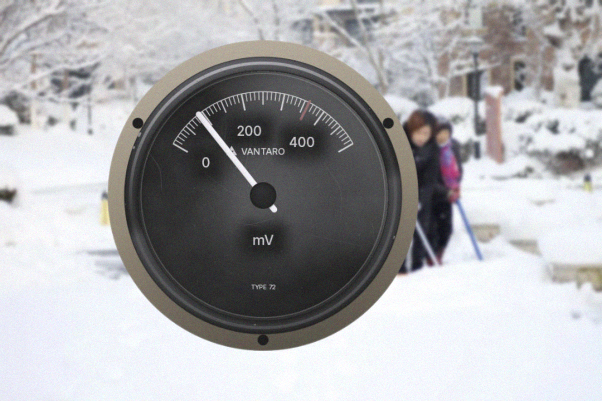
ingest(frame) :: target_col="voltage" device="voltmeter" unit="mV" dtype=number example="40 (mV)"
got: 90 (mV)
